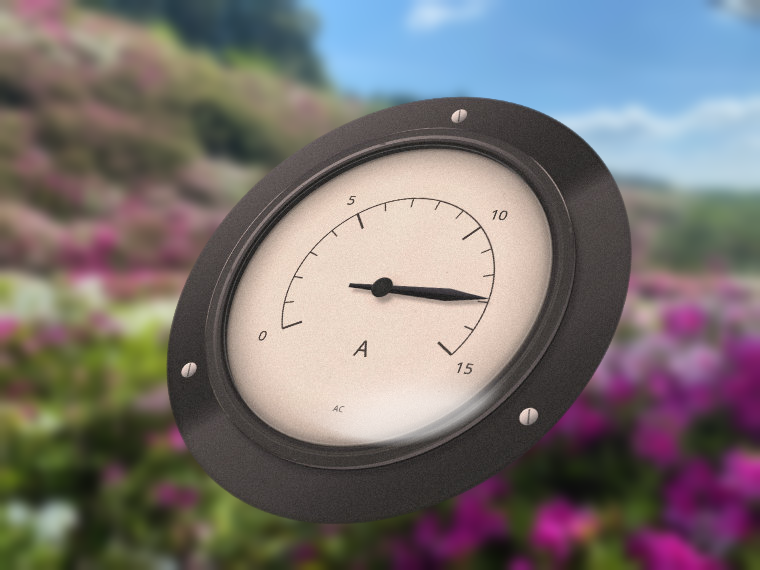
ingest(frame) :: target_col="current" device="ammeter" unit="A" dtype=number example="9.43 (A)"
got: 13 (A)
